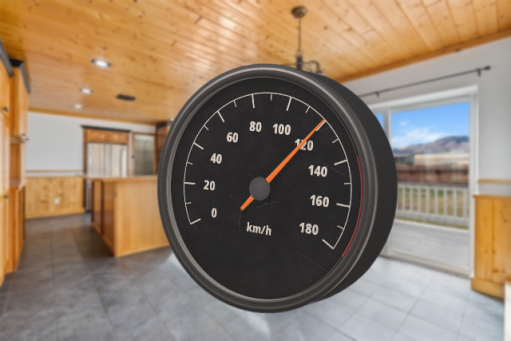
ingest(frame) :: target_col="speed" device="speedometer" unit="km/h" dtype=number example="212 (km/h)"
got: 120 (km/h)
